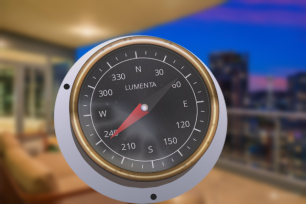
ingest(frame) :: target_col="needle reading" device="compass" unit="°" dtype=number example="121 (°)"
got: 235 (°)
